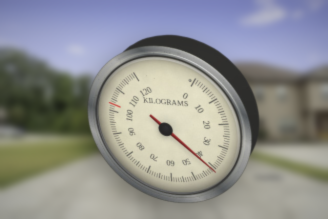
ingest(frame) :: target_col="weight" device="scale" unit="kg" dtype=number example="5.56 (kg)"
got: 40 (kg)
